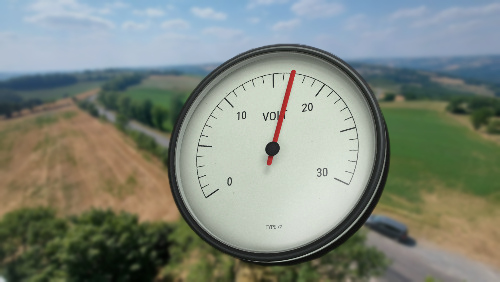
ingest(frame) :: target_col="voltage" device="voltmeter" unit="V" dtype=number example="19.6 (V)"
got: 17 (V)
